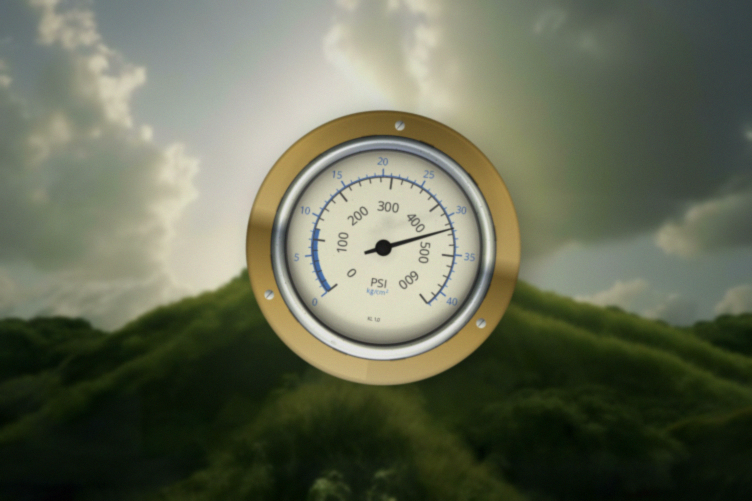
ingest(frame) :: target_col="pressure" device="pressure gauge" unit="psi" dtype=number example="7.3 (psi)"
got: 450 (psi)
